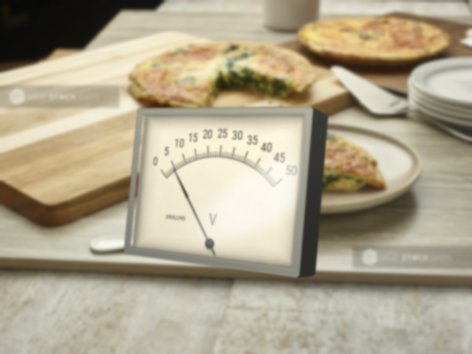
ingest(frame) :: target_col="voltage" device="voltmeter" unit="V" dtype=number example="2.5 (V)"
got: 5 (V)
